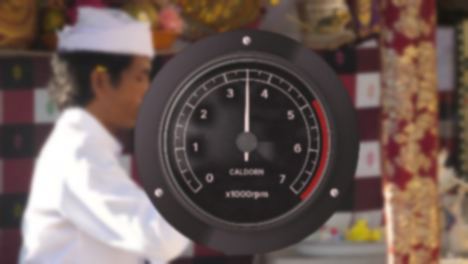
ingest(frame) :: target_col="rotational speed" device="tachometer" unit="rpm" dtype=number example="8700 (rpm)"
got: 3500 (rpm)
